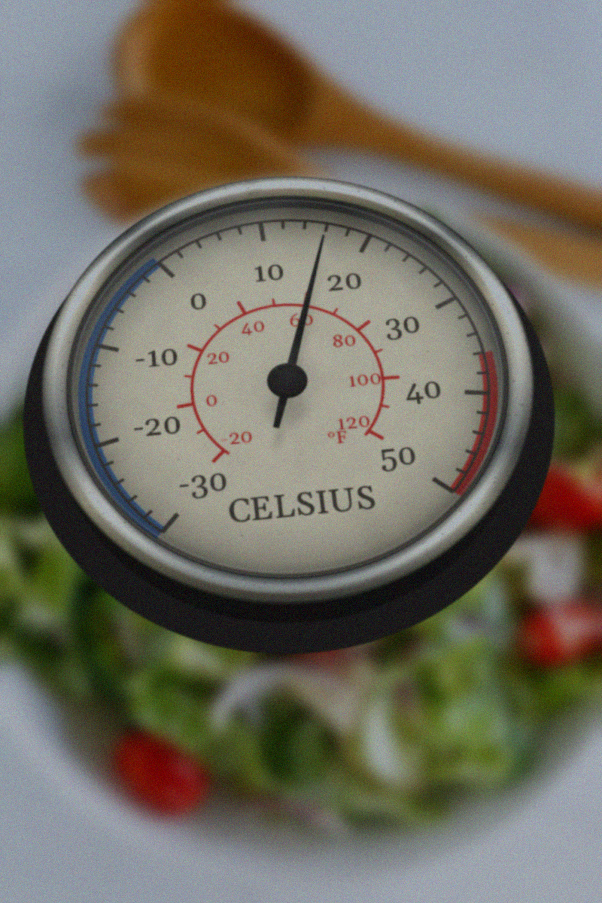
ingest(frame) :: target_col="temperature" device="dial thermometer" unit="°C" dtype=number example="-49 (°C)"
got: 16 (°C)
